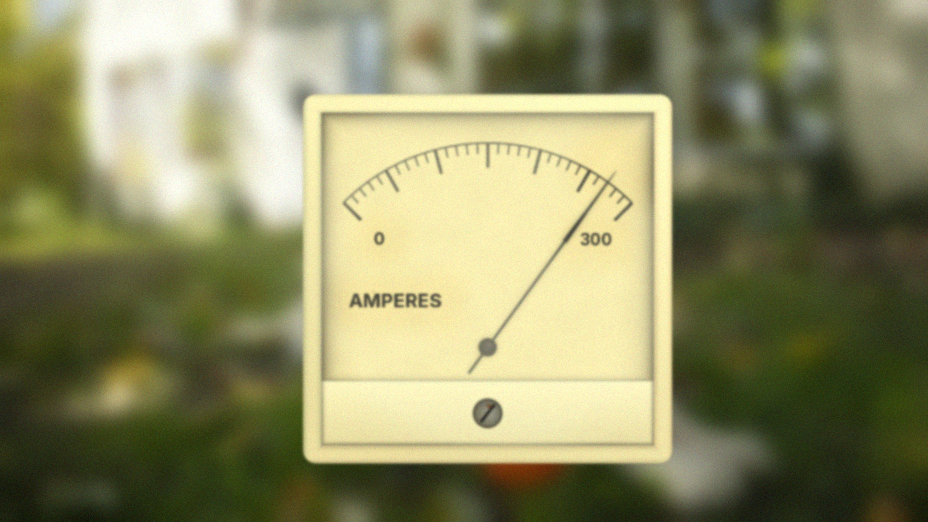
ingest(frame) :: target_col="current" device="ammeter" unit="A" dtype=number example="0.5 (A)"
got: 270 (A)
